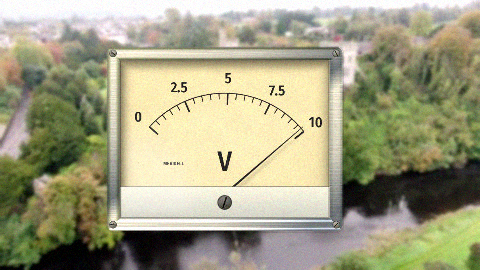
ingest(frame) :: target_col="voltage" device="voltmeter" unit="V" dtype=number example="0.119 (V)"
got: 9.75 (V)
